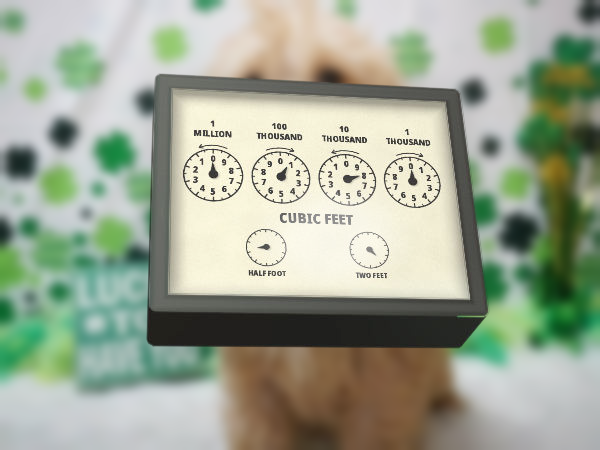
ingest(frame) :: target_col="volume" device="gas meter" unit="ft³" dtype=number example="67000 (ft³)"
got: 8000 (ft³)
